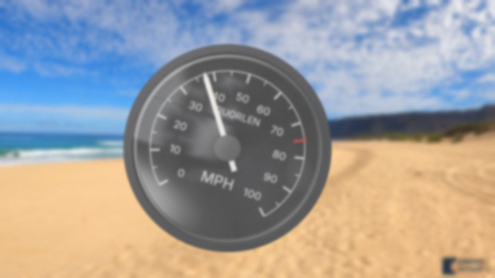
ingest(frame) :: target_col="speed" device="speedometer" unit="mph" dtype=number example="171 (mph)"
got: 37.5 (mph)
